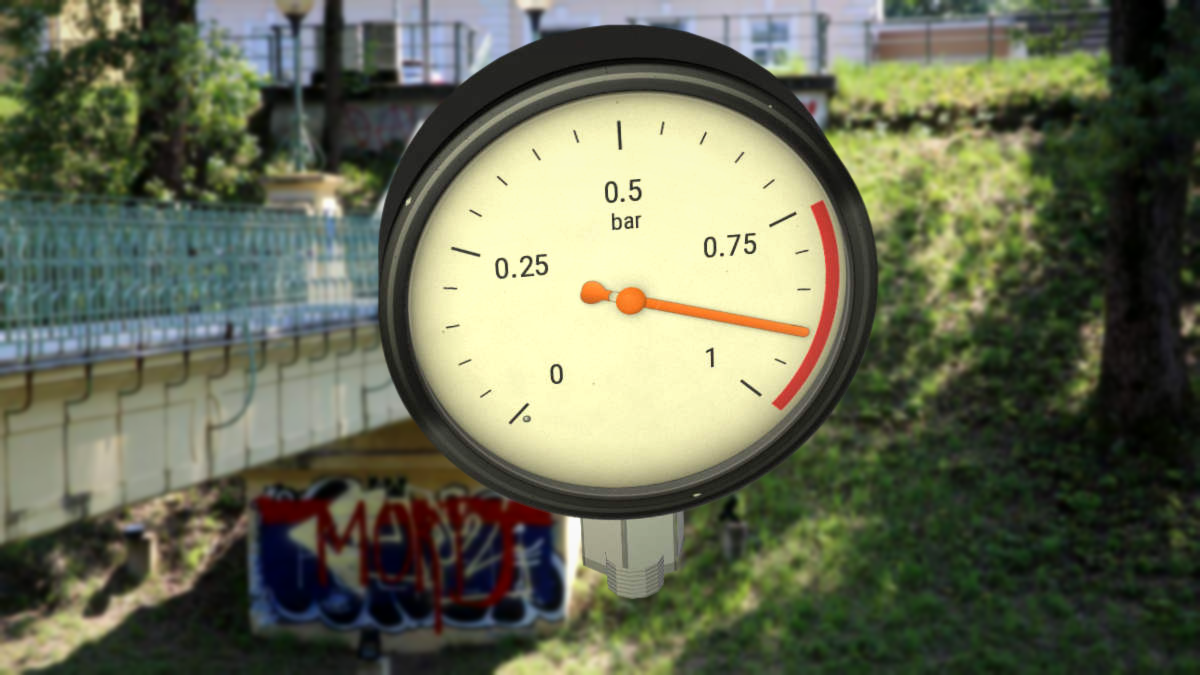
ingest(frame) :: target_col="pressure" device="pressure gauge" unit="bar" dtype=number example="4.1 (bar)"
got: 0.9 (bar)
